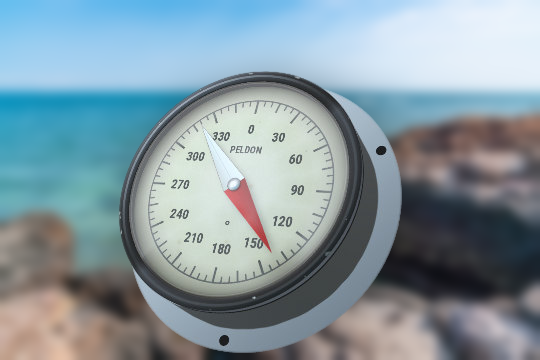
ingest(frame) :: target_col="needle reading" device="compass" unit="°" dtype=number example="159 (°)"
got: 140 (°)
